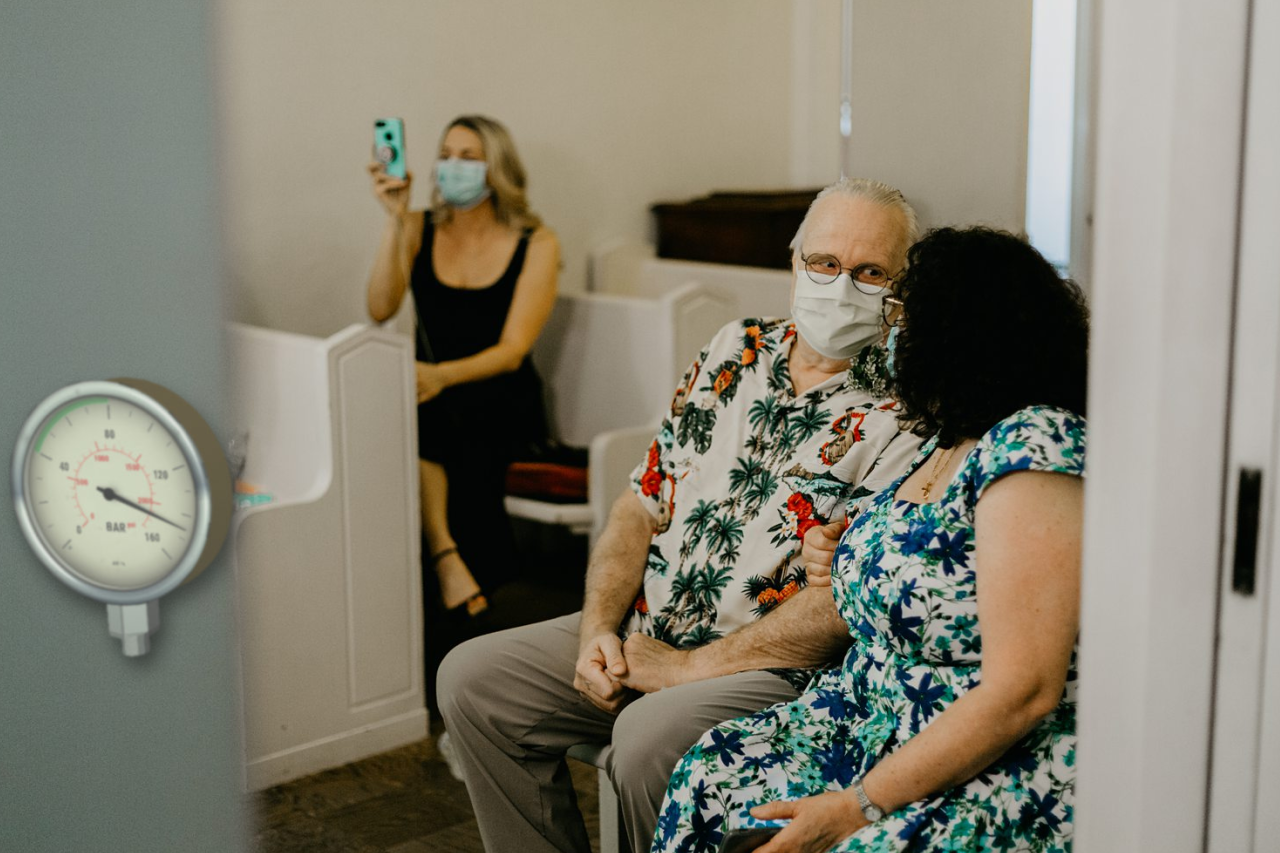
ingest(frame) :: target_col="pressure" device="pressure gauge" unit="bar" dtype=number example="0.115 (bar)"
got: 145 (bar)
